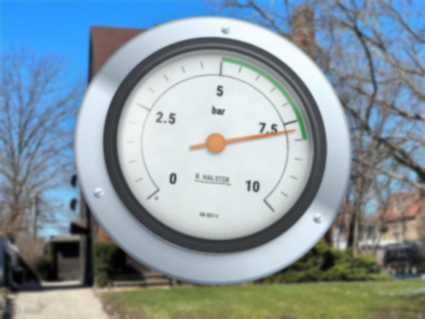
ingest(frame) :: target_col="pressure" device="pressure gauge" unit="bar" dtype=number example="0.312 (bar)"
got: 7.75 (bar)
